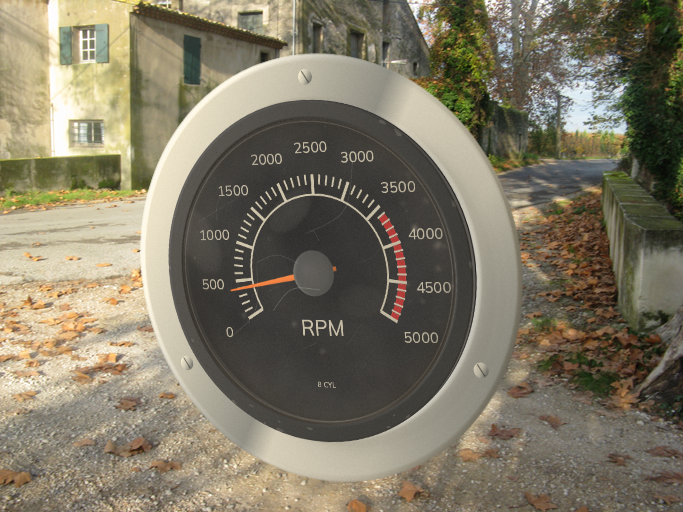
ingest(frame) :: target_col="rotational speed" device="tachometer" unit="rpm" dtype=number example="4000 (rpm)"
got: 400 (rpm)
